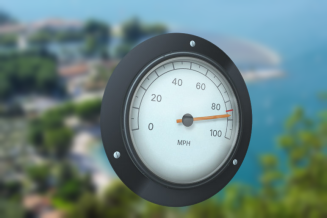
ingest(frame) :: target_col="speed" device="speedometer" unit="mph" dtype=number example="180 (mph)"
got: 87.5 (mph)
